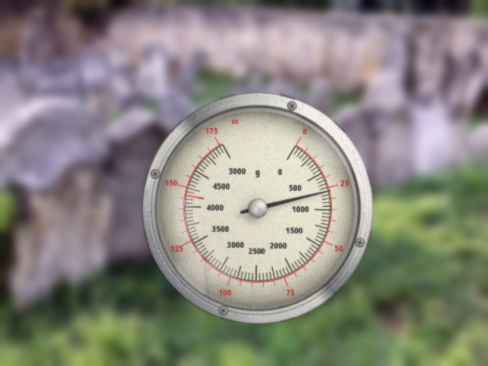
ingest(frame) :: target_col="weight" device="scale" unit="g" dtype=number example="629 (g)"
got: 750 (g)
